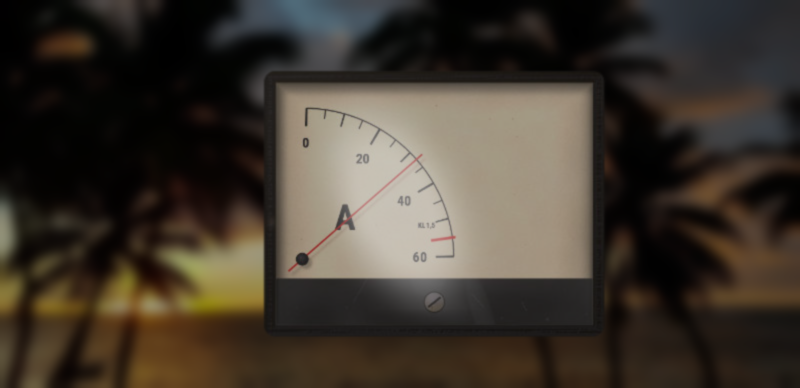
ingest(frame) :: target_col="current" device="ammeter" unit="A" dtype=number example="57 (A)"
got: 32.5 (A)
